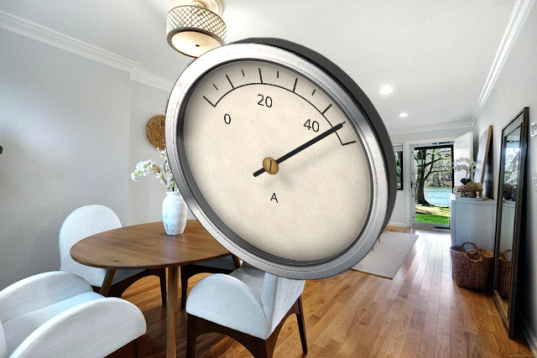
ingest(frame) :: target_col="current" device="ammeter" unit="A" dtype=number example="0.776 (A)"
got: 45 (A)
